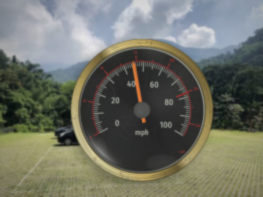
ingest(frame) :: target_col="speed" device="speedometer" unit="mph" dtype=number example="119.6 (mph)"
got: 45 (mph)
